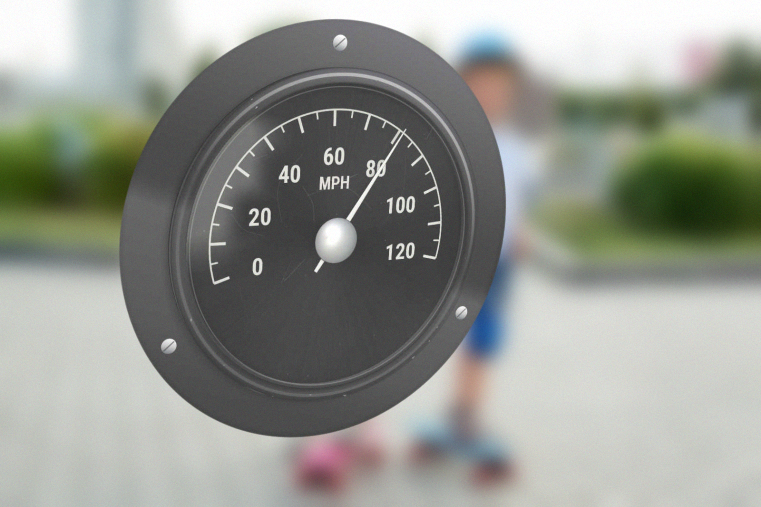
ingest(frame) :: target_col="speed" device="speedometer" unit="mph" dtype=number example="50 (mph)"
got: 80 (mph)
